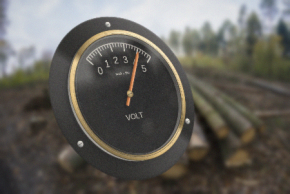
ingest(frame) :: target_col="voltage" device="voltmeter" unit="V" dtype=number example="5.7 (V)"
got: 4 (V)
